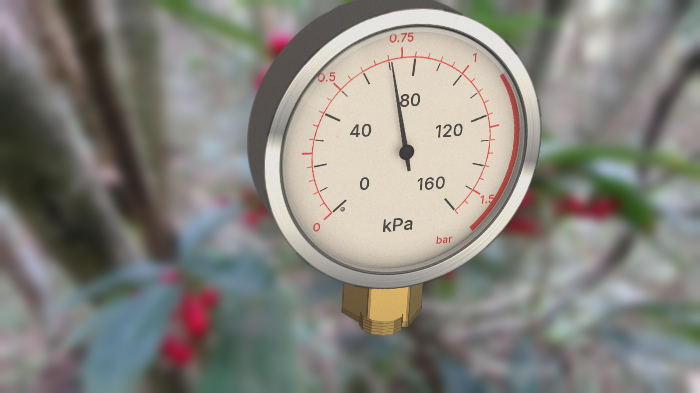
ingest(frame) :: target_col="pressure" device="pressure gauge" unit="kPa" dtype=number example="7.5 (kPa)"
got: 70 (kPa)
